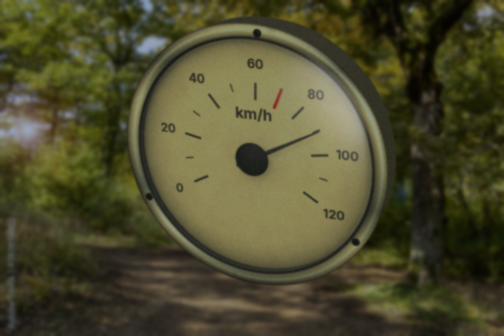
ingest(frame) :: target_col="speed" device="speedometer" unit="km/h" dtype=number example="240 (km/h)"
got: 90 (km/h)
